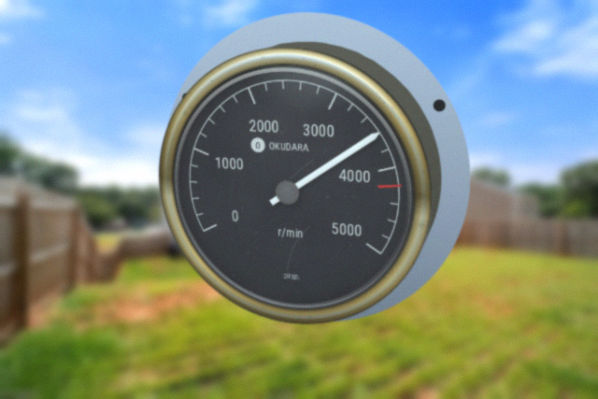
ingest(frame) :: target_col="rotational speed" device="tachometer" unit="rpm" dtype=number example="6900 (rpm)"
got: 3600 (rpm)
